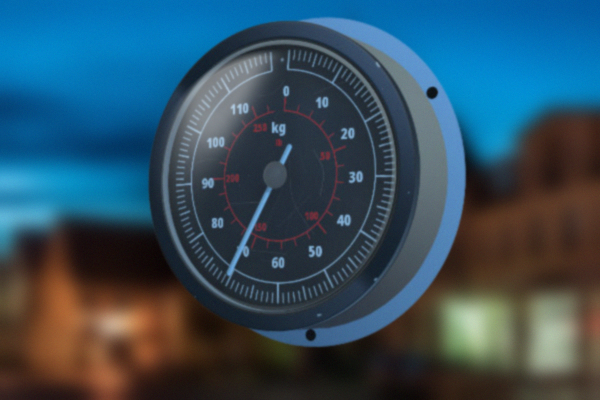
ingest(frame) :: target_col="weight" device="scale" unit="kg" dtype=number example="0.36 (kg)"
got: 70 (kg)
